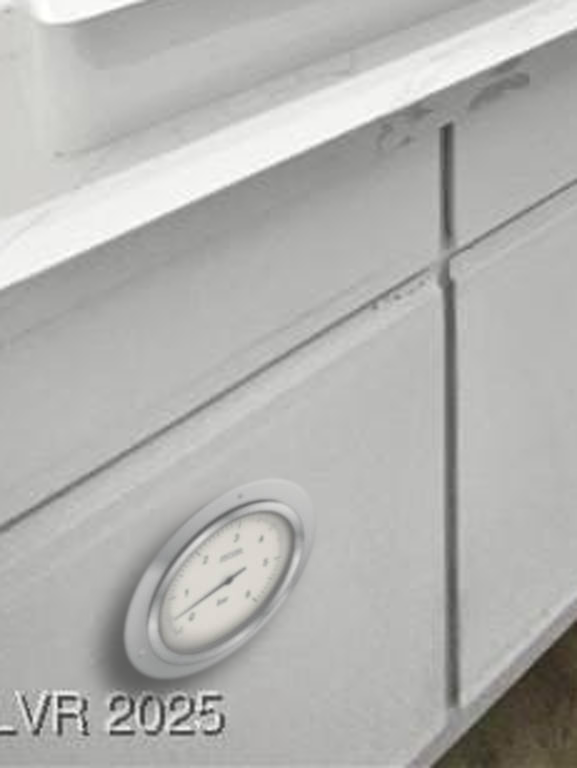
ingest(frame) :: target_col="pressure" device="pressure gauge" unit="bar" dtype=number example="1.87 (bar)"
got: 0.5 (bar)
